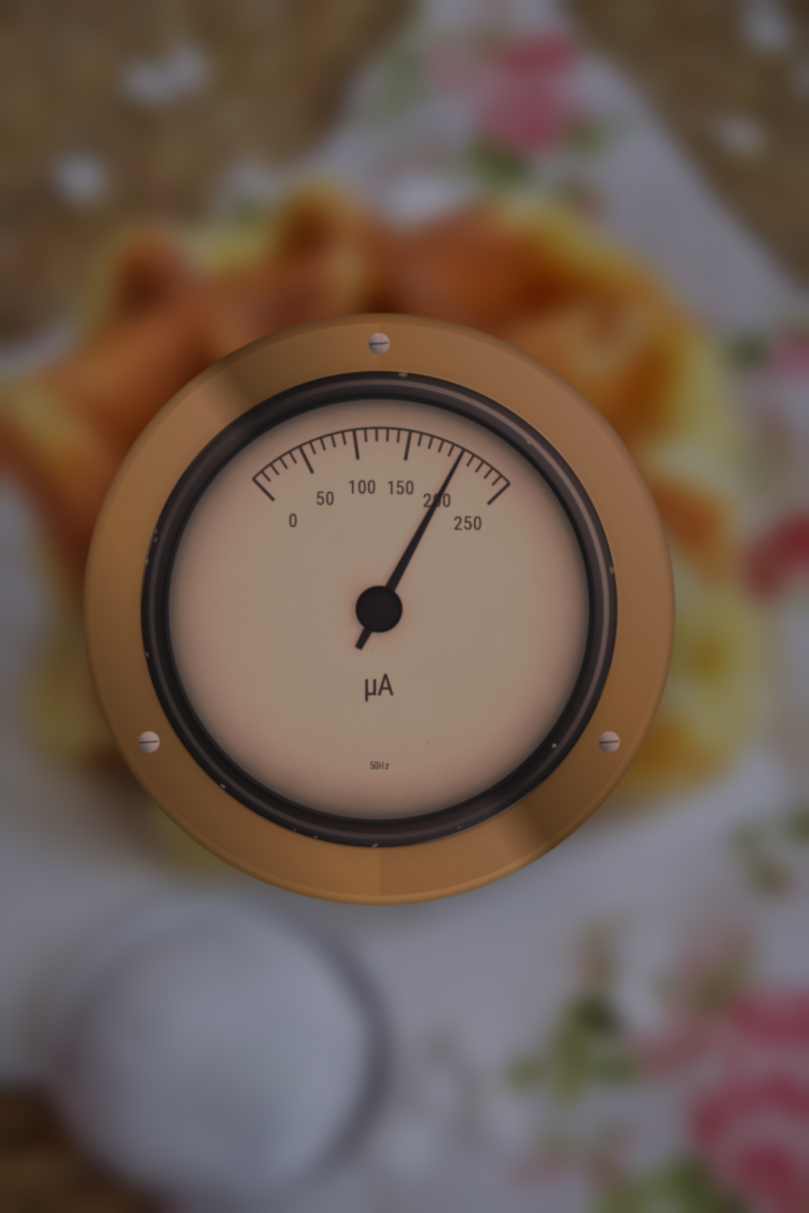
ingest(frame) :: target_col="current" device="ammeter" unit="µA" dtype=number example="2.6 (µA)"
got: 200 (µA)
